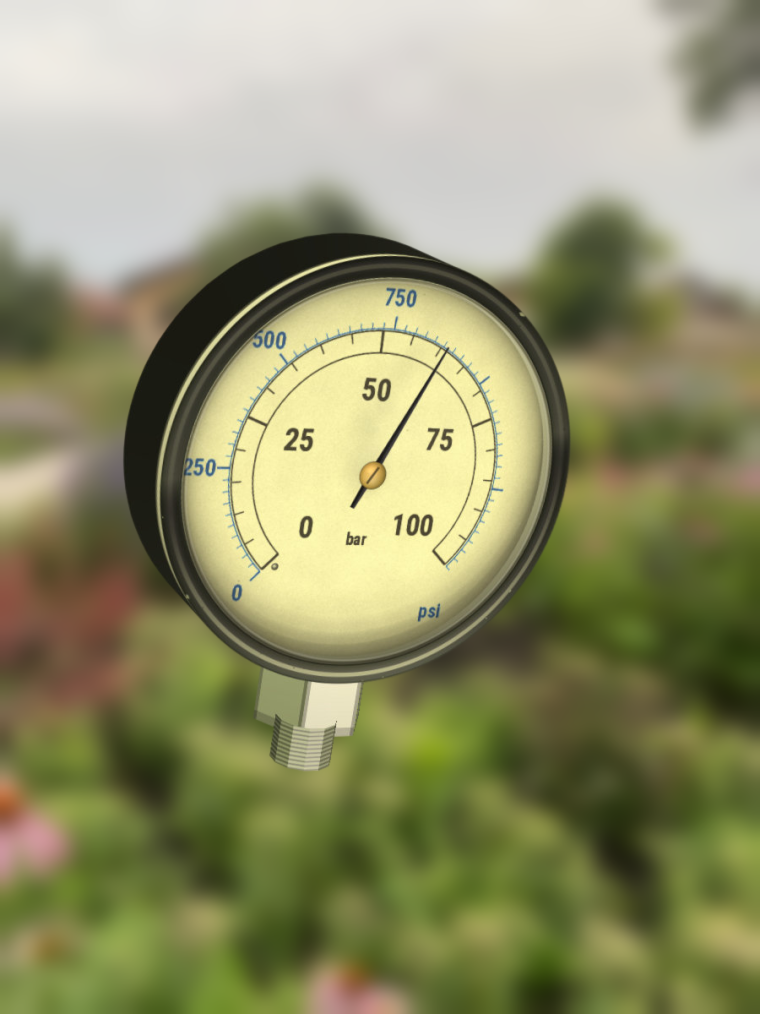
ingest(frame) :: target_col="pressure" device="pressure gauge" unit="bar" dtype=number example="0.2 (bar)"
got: 60 (bar)
